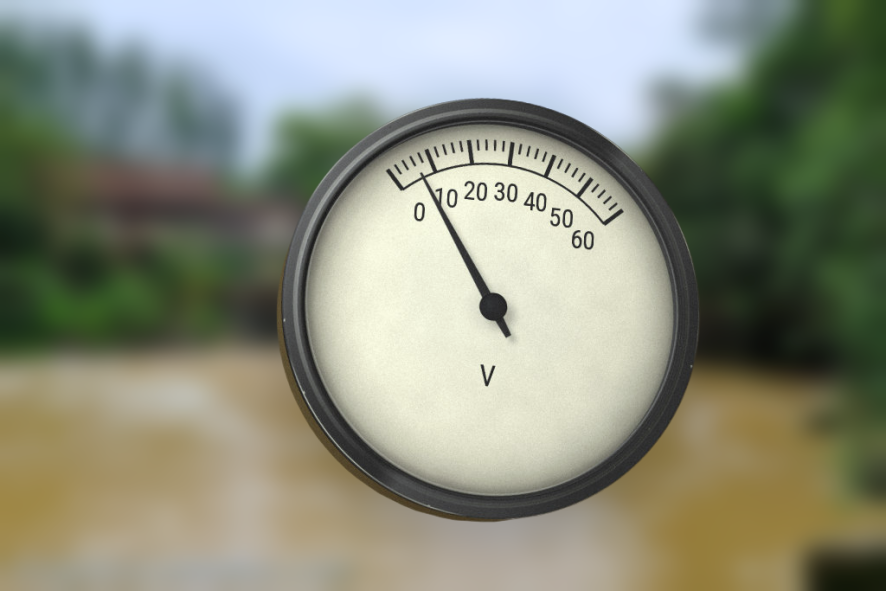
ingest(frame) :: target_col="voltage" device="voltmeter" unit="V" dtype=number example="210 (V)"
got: 6 (V)
